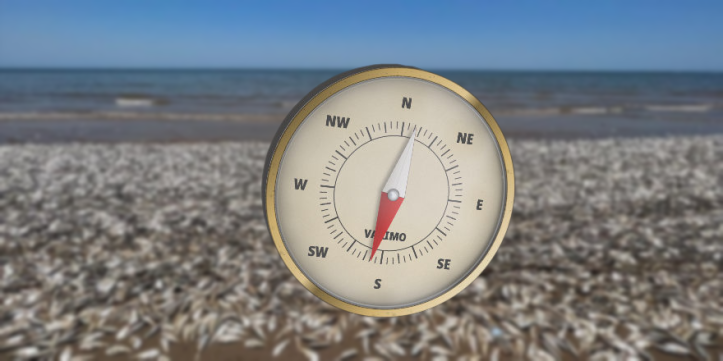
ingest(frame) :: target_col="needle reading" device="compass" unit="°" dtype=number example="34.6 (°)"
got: 190 (°)
